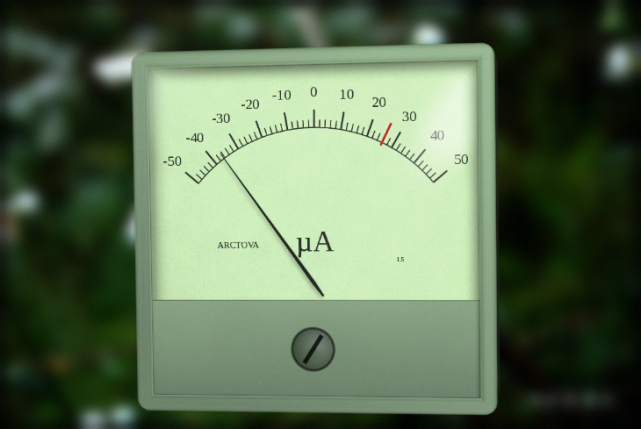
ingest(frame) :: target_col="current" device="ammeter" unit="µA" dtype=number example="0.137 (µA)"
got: -36 (µA)
